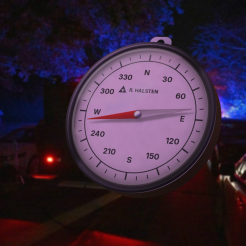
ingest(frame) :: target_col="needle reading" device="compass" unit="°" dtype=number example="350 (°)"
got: 260 (°)
